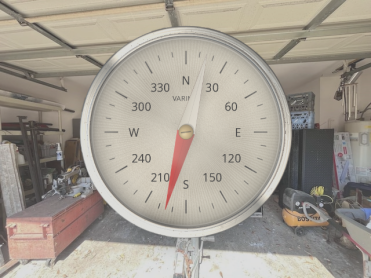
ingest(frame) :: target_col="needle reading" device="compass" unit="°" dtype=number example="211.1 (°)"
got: 195 (°)
